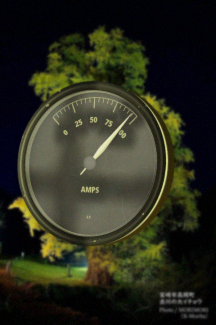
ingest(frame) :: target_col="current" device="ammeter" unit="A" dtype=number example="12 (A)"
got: 95 (A)
